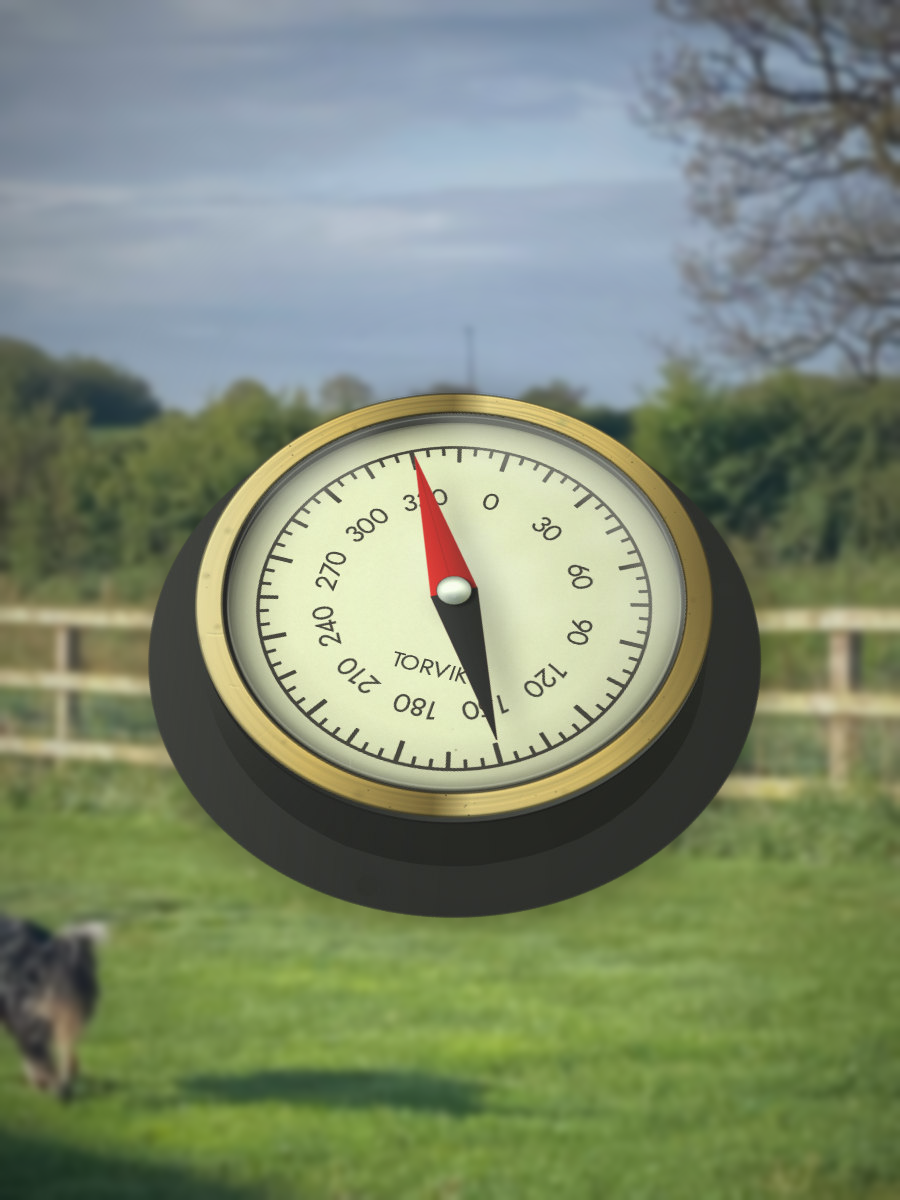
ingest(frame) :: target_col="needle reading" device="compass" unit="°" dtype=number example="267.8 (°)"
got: 330 (°)
